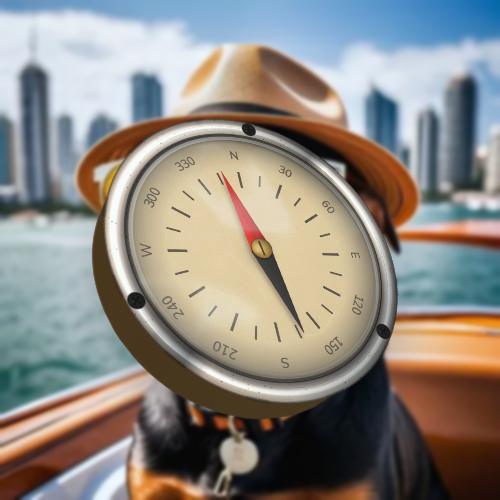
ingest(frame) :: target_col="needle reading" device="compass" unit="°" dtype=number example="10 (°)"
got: 345 (°)
